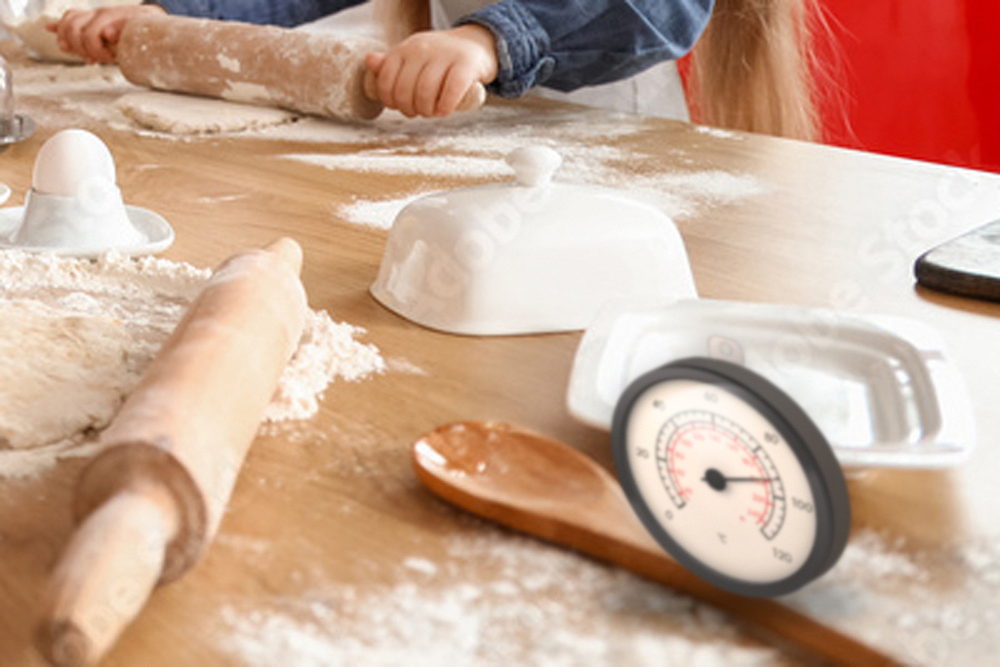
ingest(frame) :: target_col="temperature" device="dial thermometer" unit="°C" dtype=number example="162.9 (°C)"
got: 92 (°C)
